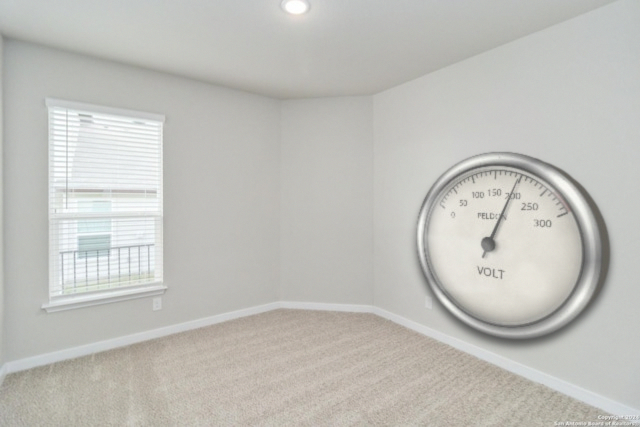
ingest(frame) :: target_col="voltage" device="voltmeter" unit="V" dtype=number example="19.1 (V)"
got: 200 (V)
